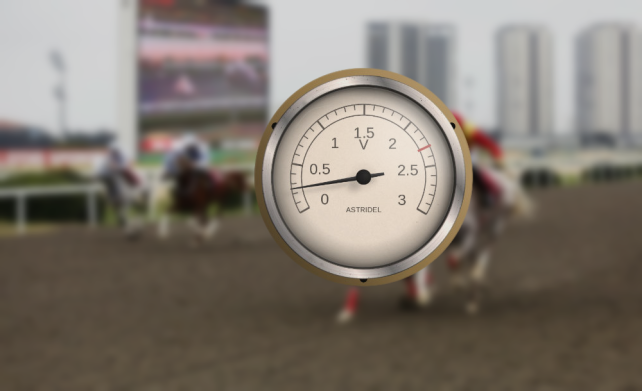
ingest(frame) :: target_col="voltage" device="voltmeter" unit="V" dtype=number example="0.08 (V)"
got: 0.25 (V)
